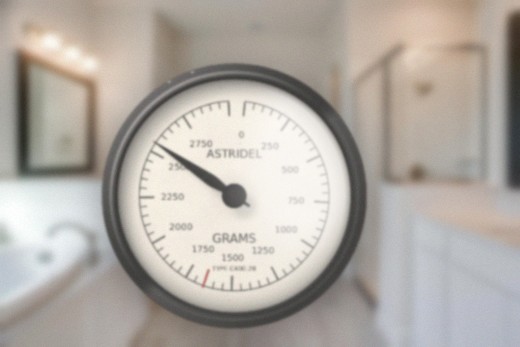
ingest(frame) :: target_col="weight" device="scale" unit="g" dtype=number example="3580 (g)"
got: 2550 (g)
